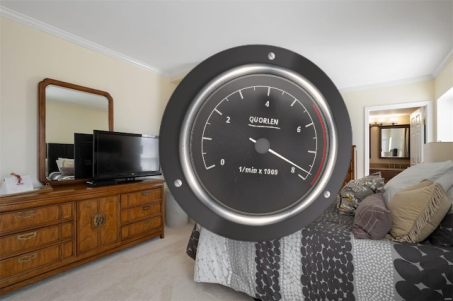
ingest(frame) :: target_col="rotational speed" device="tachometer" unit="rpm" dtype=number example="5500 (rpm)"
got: 7750 (rpm)
